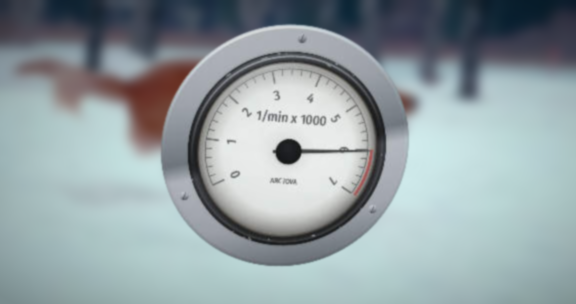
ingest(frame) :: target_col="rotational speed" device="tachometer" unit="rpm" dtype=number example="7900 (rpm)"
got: 6000 (rpm)
